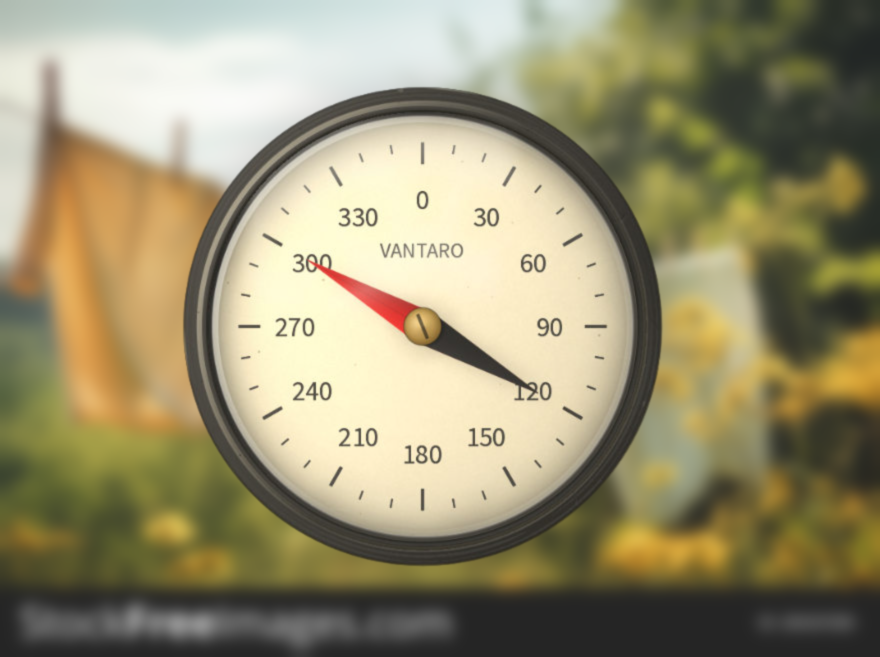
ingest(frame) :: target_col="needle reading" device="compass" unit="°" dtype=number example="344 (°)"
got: 300 (°)
